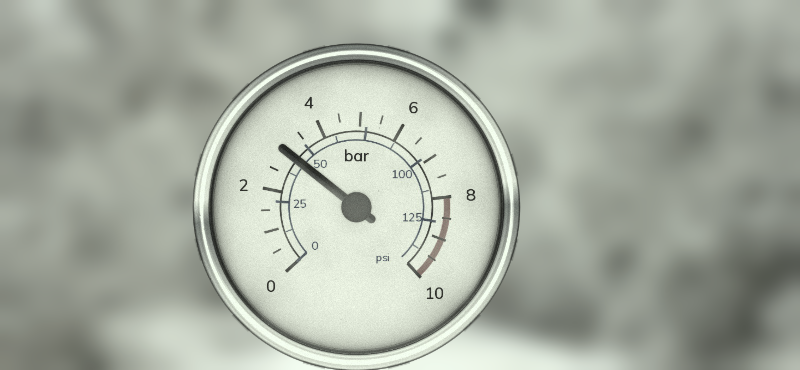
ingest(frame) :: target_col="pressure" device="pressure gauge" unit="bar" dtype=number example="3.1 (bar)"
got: 3 (bar)
